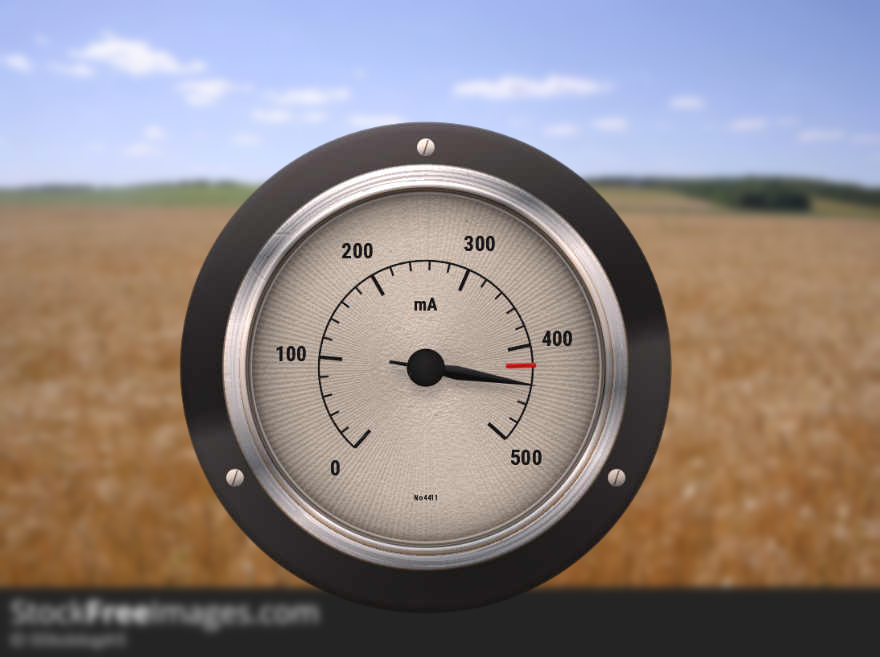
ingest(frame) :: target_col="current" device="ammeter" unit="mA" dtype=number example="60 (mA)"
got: 440 (mA)
